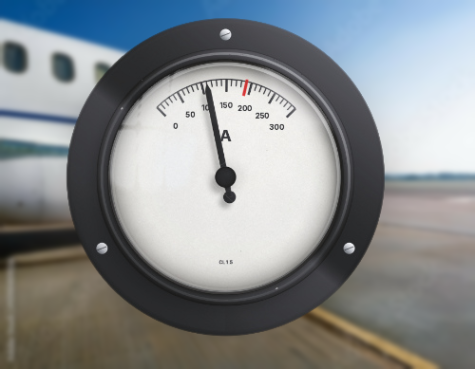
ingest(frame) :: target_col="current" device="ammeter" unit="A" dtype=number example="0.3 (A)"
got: 110 (A)
